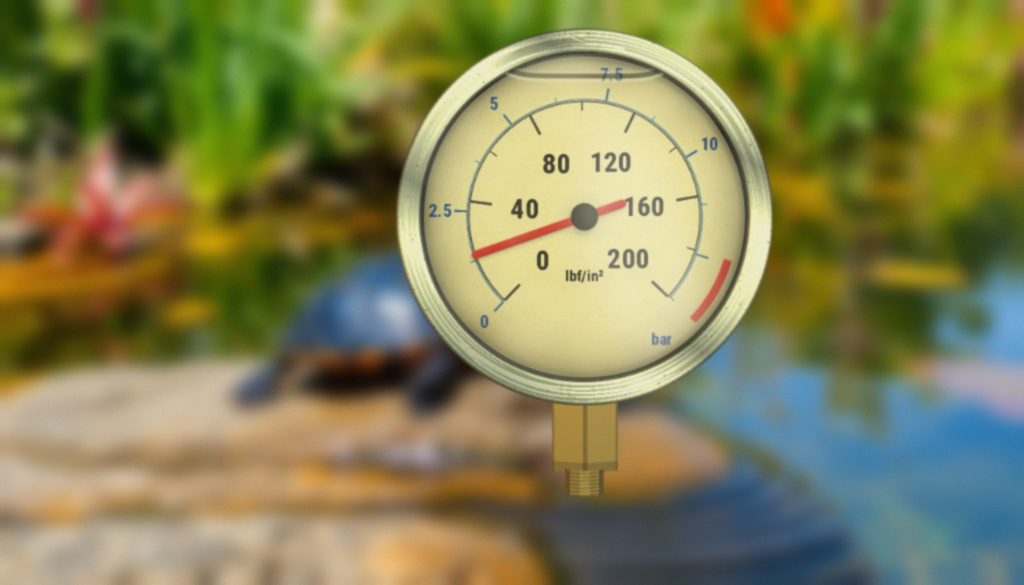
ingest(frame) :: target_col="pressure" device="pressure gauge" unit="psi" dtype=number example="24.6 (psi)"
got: 20 (psi)
